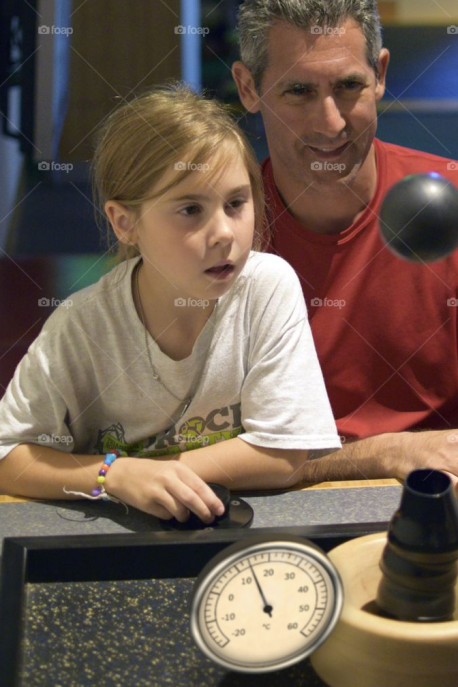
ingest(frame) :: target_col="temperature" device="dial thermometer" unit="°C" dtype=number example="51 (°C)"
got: 14 (°C)
